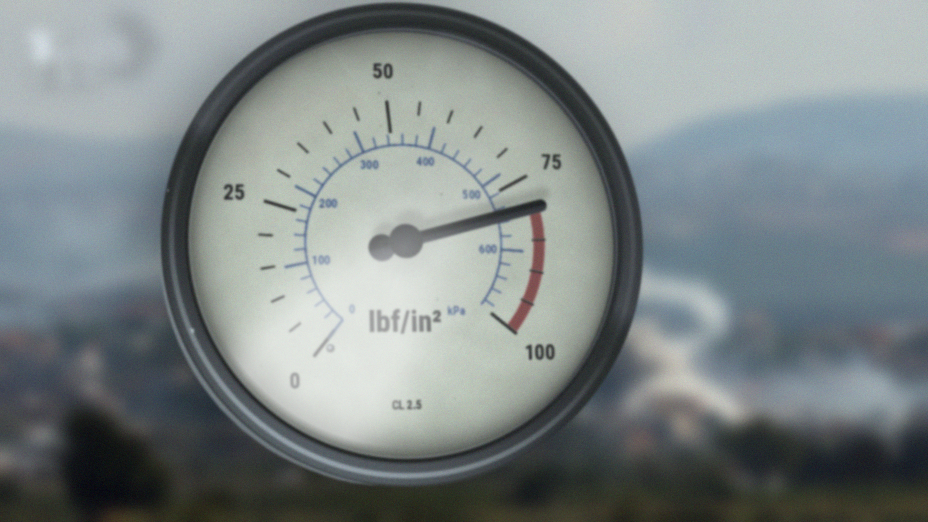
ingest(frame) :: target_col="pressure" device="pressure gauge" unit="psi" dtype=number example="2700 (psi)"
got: 80 (psi)
